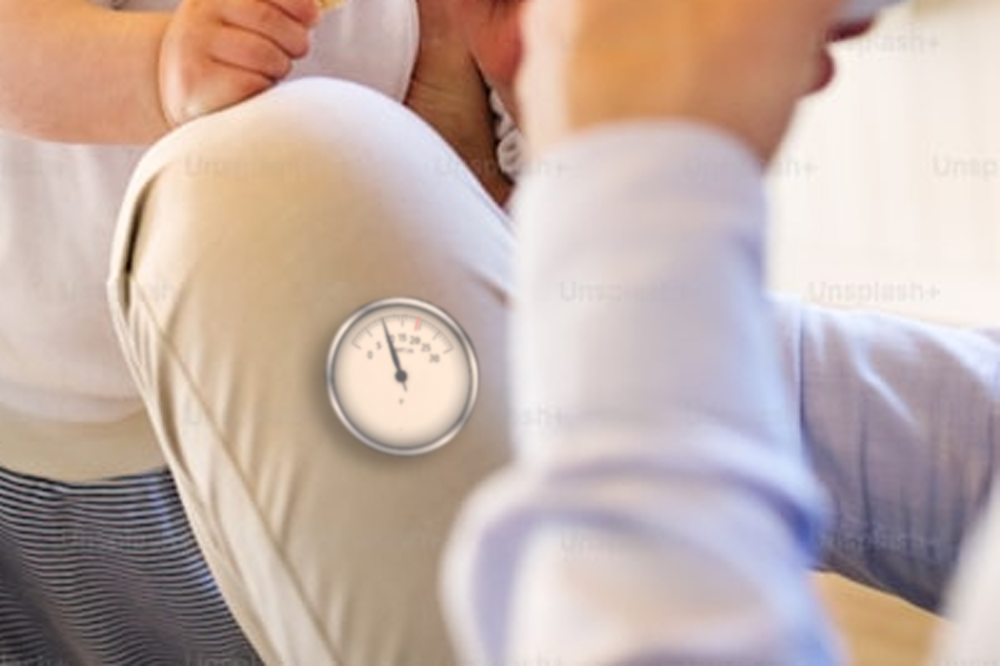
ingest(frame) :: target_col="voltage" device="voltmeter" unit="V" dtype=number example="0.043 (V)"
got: 10 (V)
